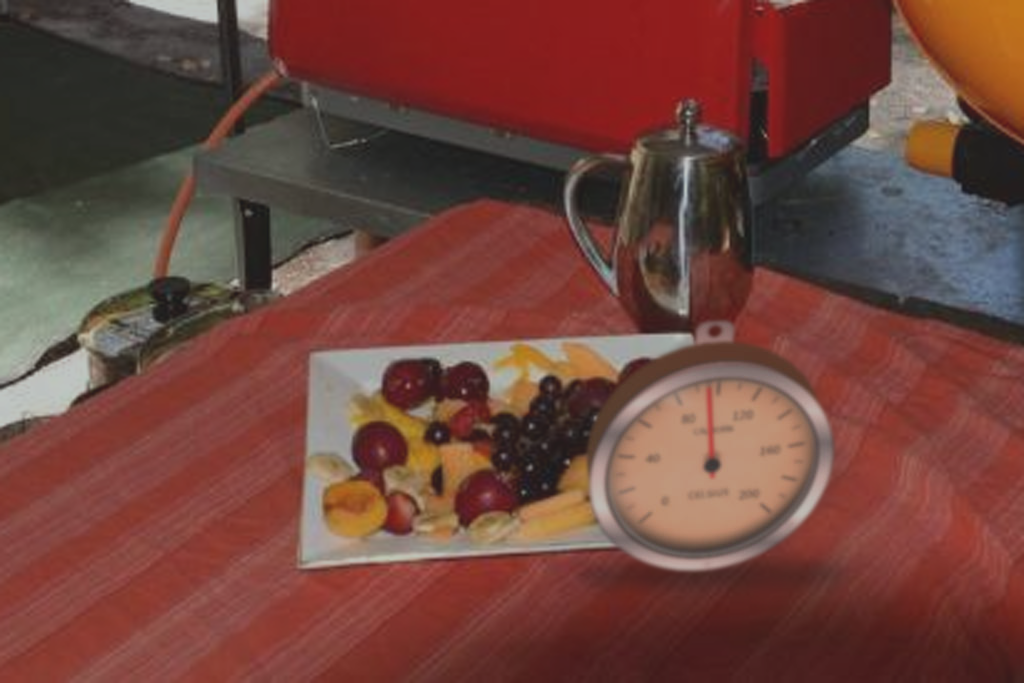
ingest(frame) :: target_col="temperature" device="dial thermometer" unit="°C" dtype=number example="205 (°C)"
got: 95 (°C)
